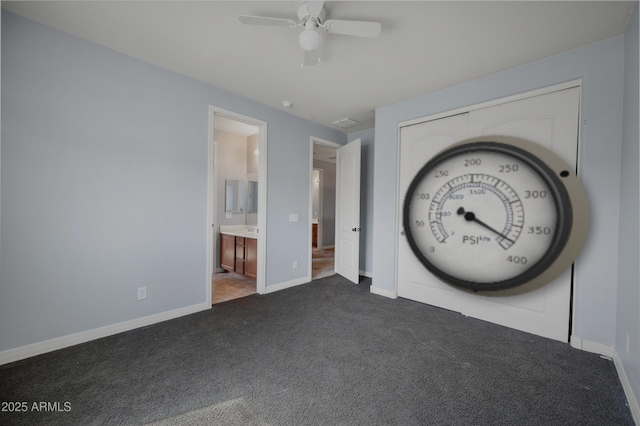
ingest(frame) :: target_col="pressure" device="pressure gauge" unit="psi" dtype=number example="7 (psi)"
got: 380 (psi)
